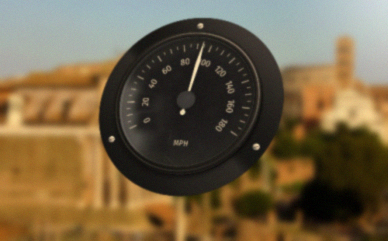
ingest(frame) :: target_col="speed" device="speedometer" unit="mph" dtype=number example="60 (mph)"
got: 95 (mph)
